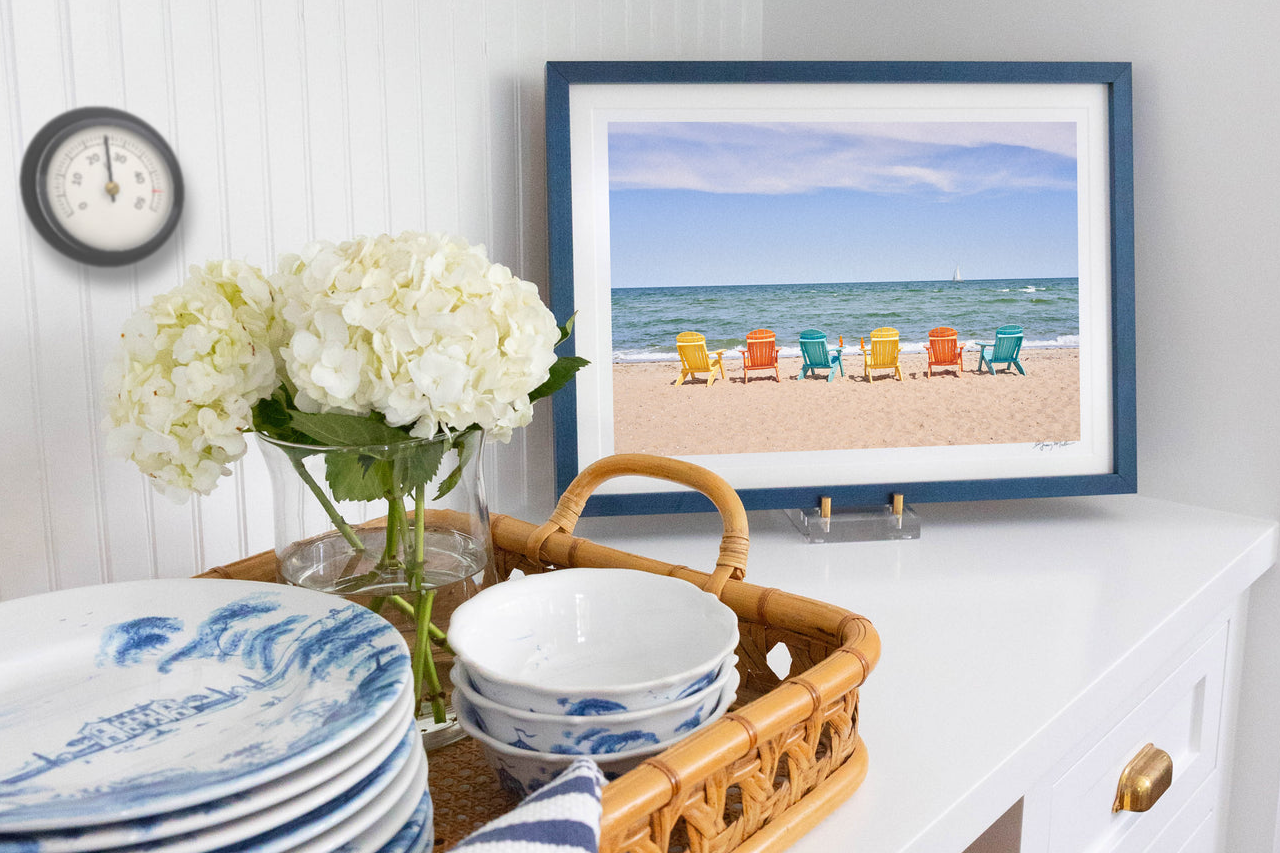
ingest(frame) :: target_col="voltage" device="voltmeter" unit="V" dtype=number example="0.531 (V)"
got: 25 (V)
